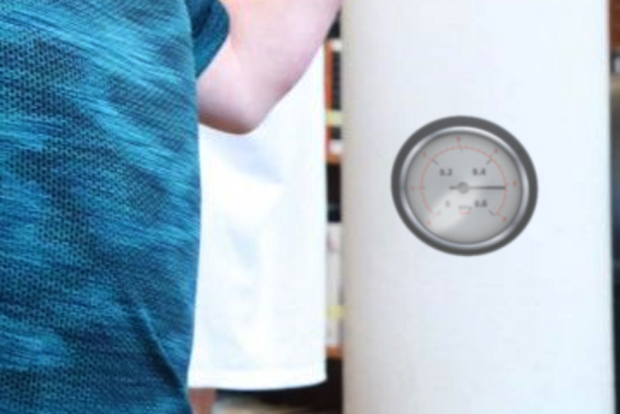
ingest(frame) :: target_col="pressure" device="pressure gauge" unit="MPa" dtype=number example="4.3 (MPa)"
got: 0.5 (MPa)
